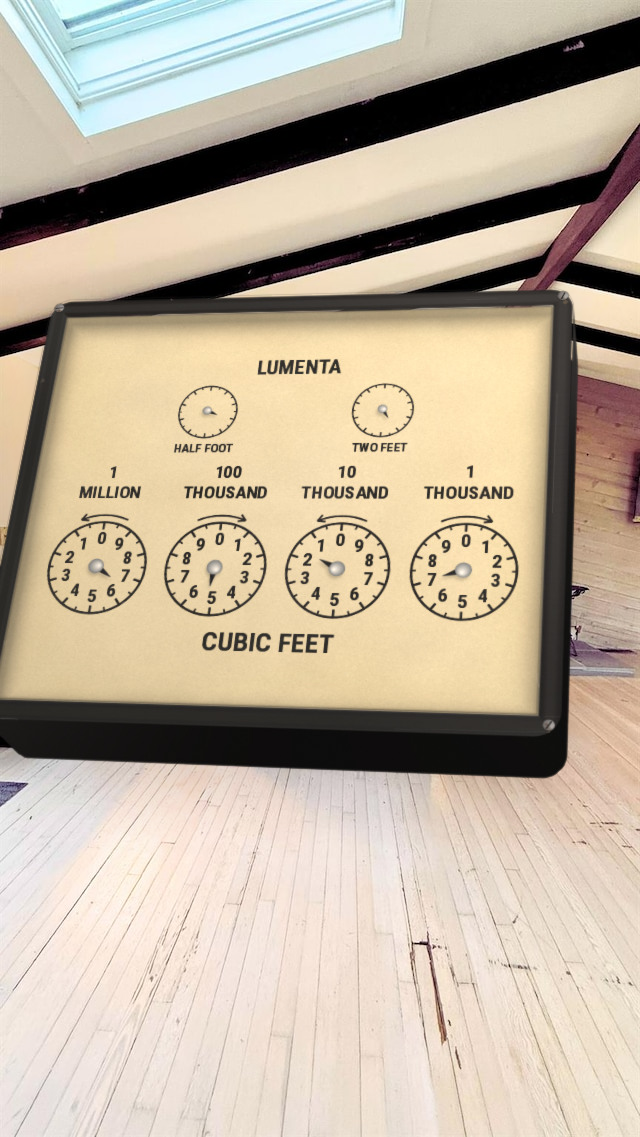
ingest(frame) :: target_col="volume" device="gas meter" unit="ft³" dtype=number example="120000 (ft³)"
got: 651700 (ft³)
